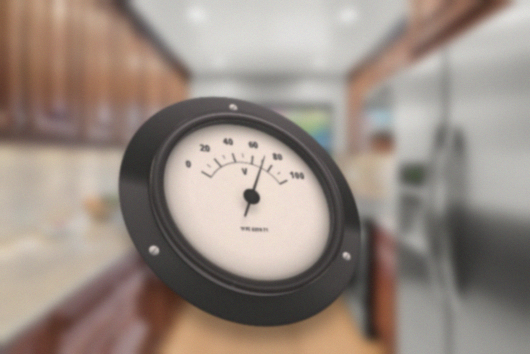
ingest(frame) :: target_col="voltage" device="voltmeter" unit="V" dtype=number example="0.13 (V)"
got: 70 (V)
